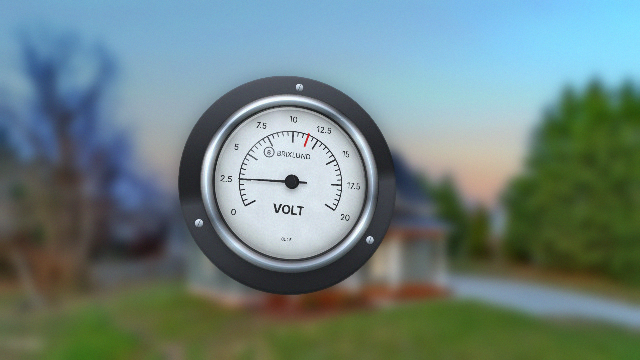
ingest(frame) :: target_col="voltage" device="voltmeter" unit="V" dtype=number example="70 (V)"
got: 2.5 (V)
